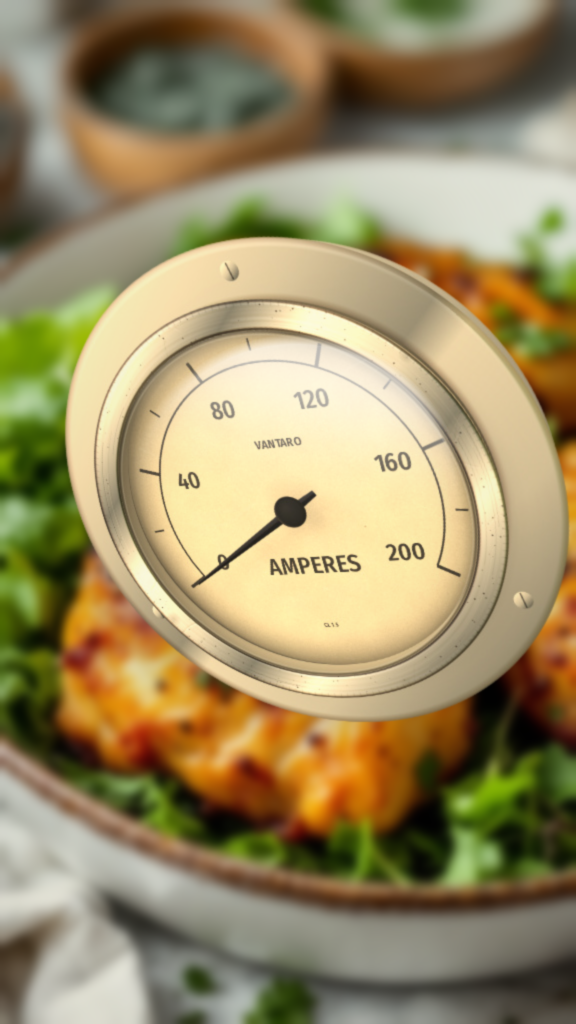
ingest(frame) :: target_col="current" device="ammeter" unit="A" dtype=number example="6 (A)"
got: 0 (A)
